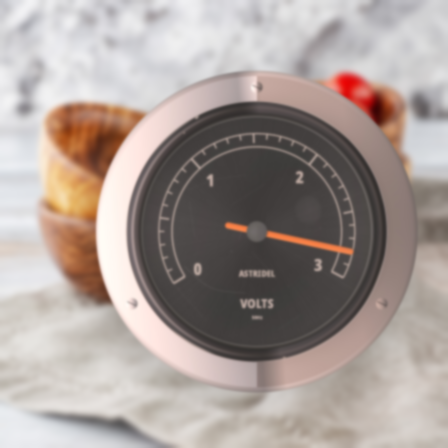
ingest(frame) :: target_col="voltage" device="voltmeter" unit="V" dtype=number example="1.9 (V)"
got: 2.8 (V)
